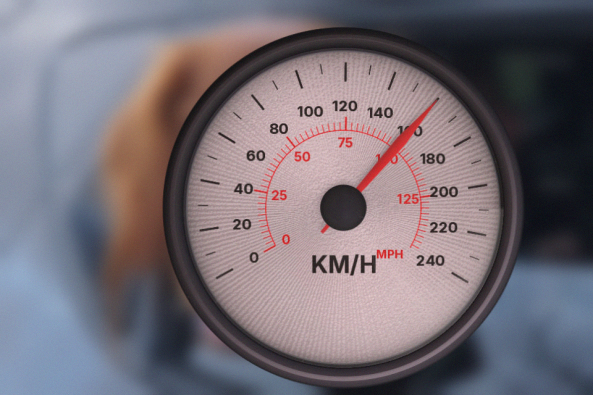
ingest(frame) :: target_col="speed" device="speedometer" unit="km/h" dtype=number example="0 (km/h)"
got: 160 (km/h)
